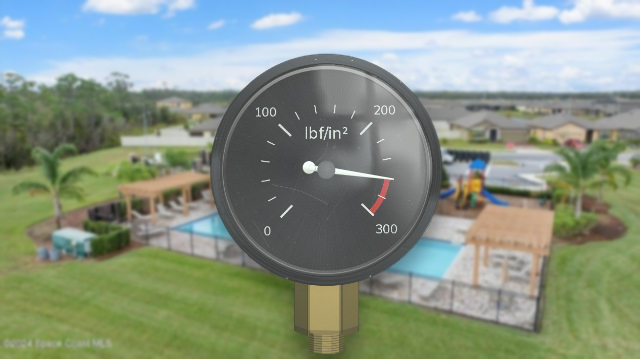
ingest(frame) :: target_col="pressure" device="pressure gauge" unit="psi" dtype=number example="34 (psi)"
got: 260 (psi)
